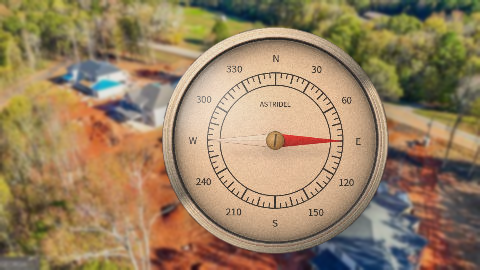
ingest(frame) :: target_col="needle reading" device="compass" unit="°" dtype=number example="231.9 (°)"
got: 90 (°)
